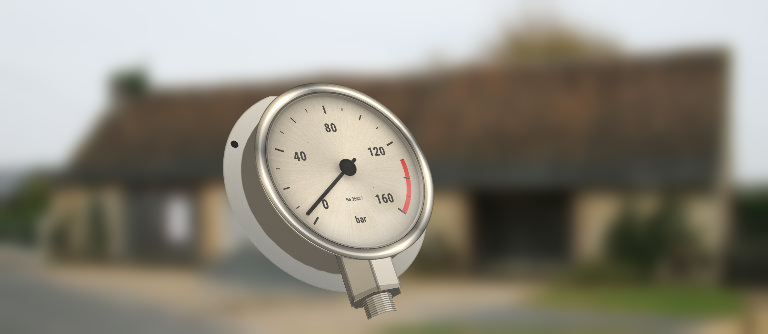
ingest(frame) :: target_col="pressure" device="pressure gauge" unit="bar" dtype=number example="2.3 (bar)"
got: 5 (bar)
